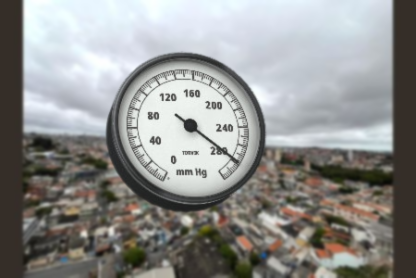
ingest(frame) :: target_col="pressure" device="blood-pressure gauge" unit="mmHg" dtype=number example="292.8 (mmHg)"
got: 280 (mmHg)
